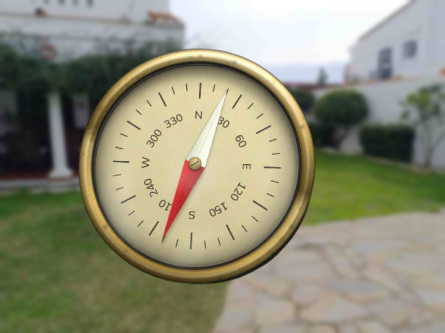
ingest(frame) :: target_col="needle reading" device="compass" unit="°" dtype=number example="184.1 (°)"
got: 200 (°)
